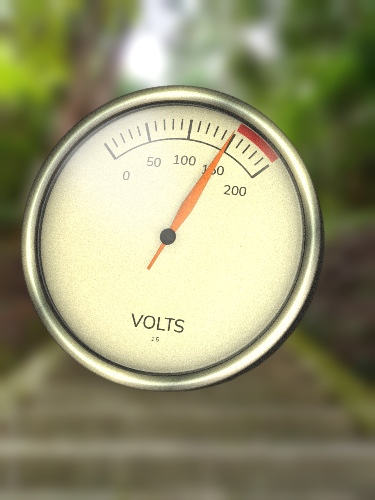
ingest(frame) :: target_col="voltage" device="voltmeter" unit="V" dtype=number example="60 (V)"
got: 150 (V)
